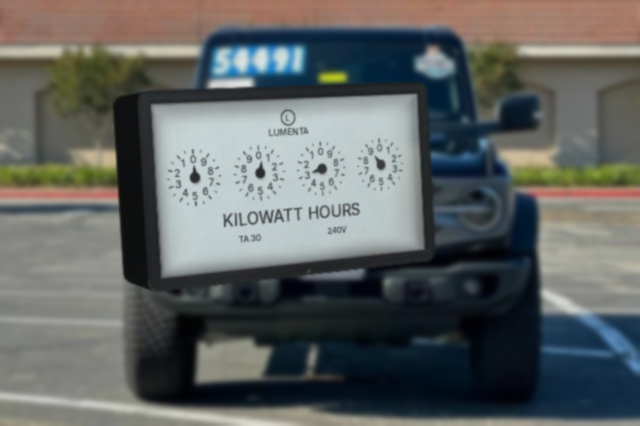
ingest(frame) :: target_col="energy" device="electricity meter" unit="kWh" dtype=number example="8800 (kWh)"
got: 29 (kWh)
